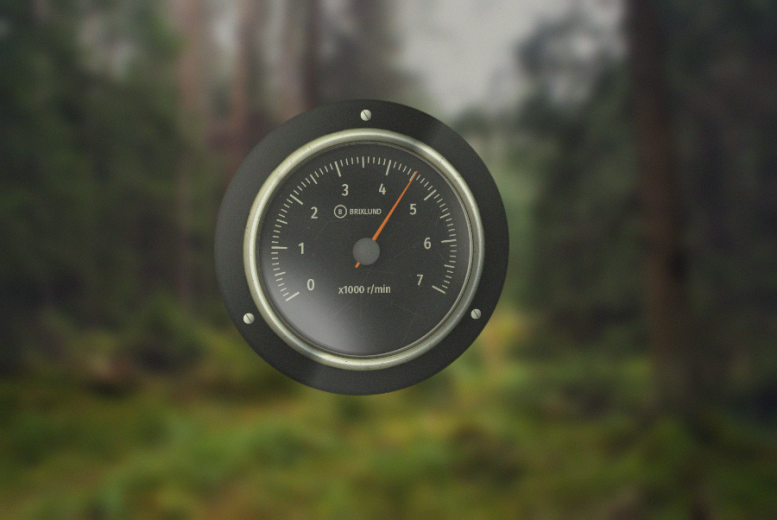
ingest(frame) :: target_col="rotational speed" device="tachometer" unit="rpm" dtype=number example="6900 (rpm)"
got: 4500 (rpm)
